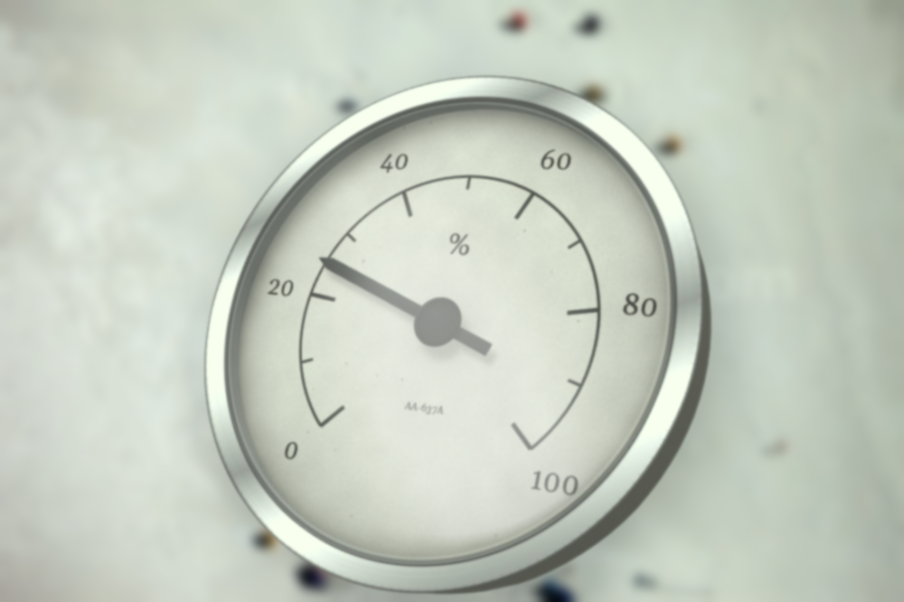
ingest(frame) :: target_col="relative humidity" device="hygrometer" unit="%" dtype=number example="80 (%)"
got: 25 (%)
